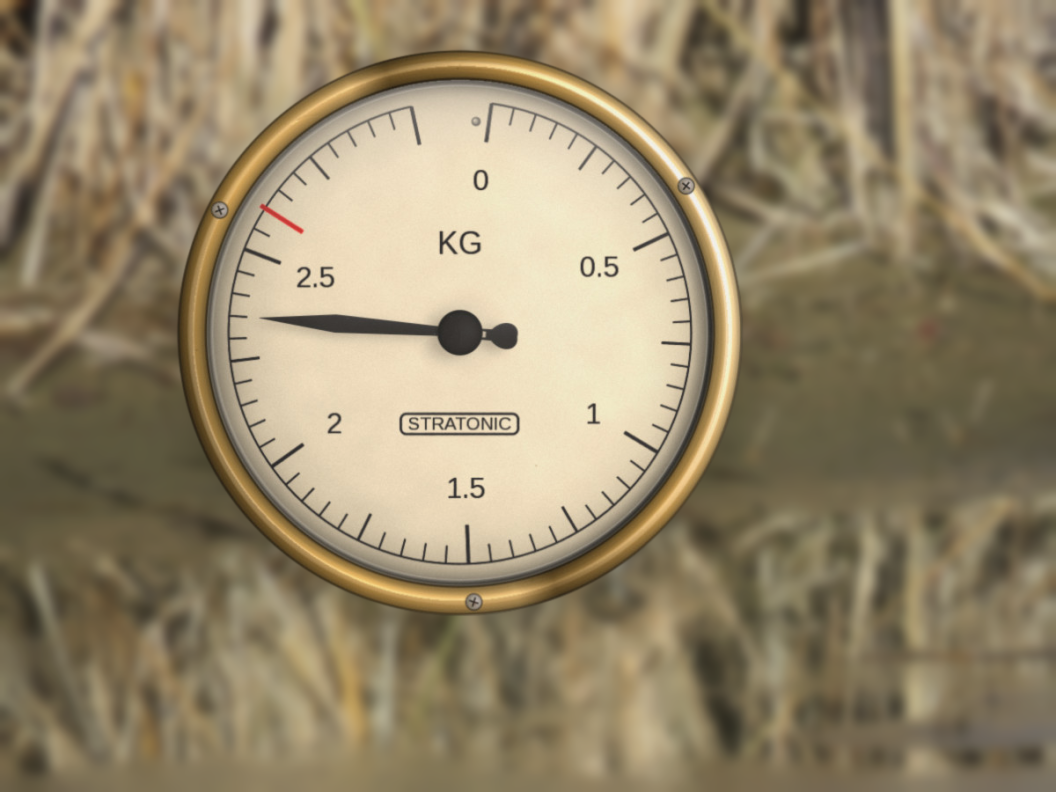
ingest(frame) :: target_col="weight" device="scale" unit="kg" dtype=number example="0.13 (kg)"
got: 2.35 (kg)
